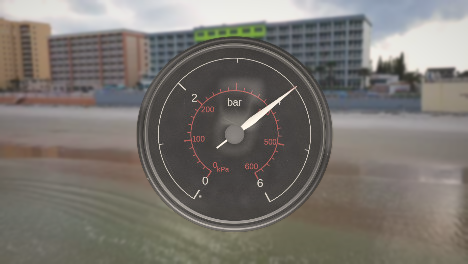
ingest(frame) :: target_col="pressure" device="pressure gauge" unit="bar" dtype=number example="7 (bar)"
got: 4 (bar)
